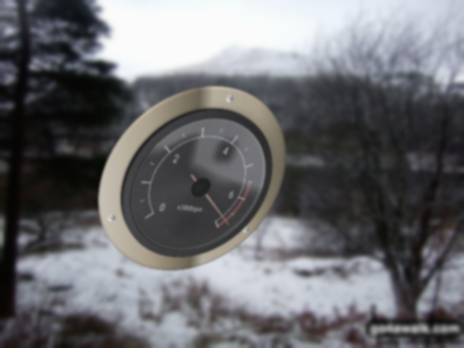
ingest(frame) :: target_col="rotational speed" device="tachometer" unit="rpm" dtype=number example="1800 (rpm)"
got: 6750 (rpm)
